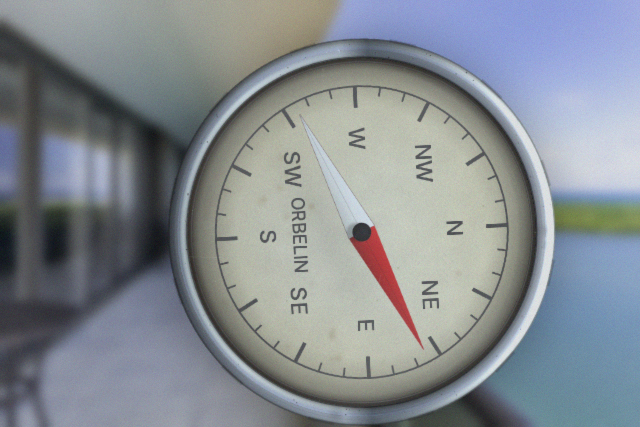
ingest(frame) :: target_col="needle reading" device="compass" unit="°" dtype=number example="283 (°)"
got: 65 (°)
